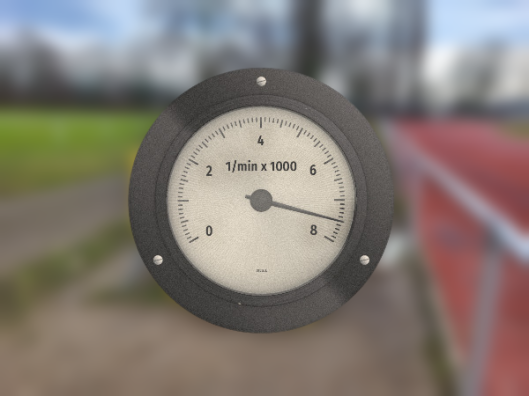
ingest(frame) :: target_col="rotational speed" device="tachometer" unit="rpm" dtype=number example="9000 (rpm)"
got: 7500 (rpm)
